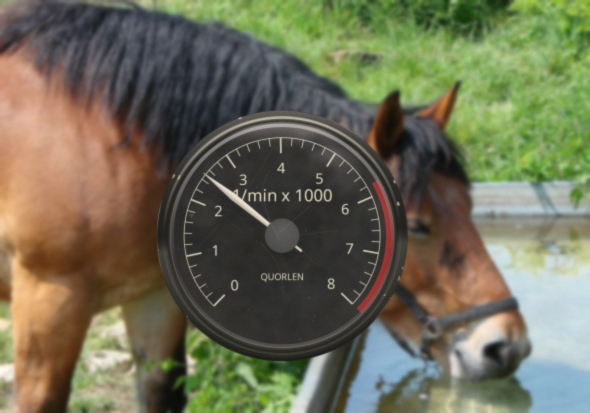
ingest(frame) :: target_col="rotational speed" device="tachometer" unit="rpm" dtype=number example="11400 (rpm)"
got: 2500 (rpm)
